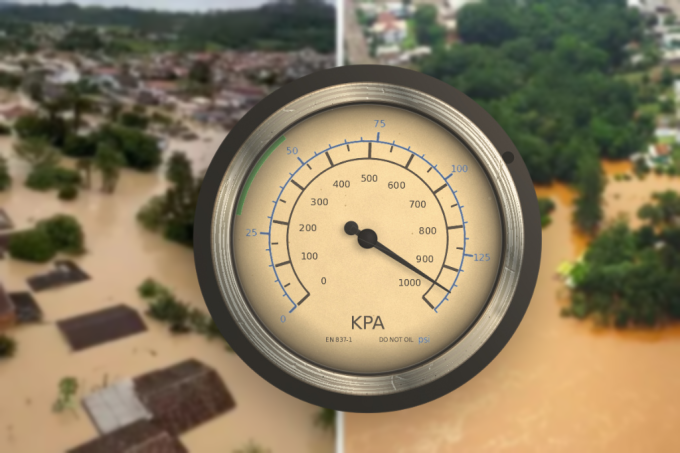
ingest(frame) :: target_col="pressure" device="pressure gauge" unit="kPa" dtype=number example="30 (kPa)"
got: 950 (kPa)
